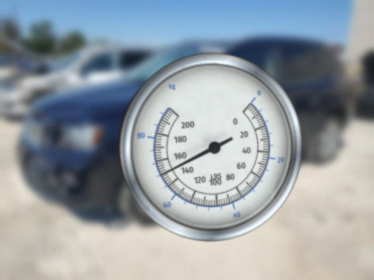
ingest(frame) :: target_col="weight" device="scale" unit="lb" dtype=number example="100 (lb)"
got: 150 (lb)
